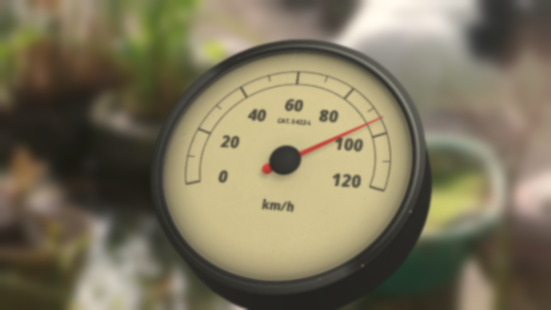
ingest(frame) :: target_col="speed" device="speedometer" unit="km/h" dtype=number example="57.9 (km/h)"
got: 95 (km/h)
